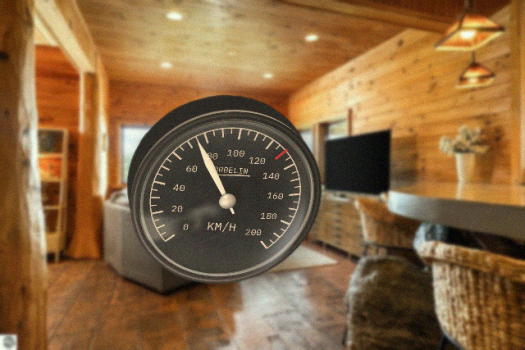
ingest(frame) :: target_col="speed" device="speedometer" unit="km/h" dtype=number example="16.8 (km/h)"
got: 75 (km/h)
